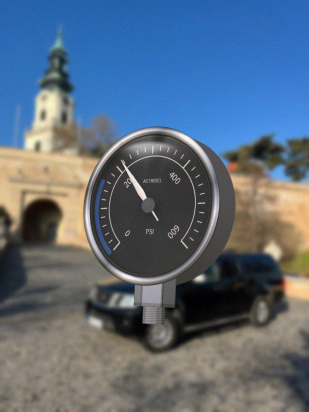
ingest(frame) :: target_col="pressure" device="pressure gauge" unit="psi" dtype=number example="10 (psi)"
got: 220 (psi)
